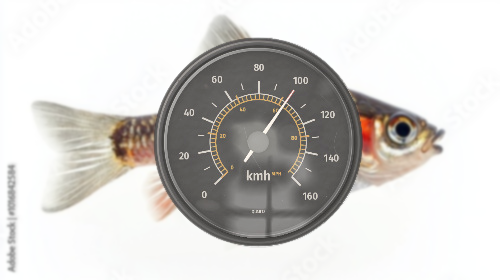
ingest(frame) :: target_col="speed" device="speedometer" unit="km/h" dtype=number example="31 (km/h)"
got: 100 (km/h)
